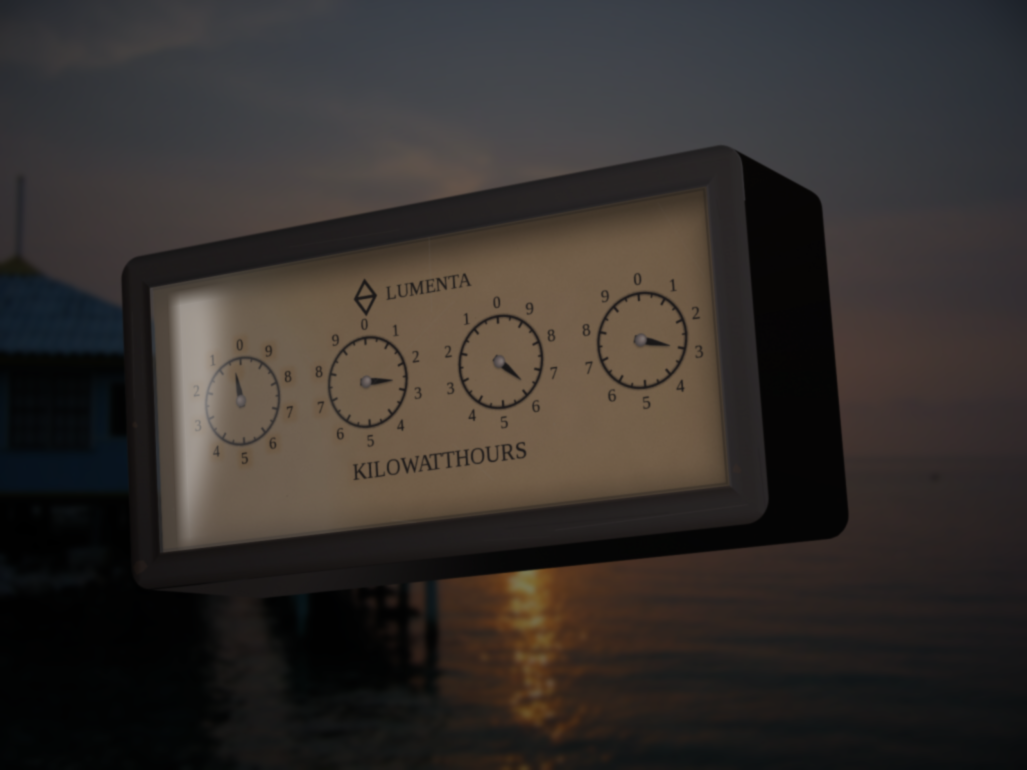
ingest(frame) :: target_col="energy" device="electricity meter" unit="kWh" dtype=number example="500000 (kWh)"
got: 263 (kWh)
